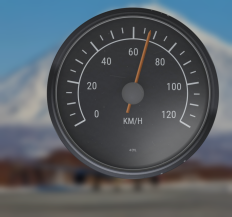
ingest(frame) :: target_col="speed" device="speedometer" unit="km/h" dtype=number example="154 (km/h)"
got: 67.5 (km/h)
